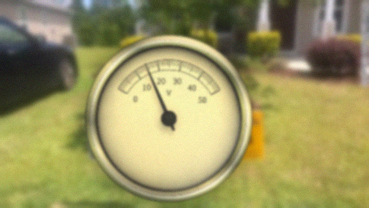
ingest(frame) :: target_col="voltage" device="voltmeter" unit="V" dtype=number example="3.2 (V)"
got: 15 (V)
